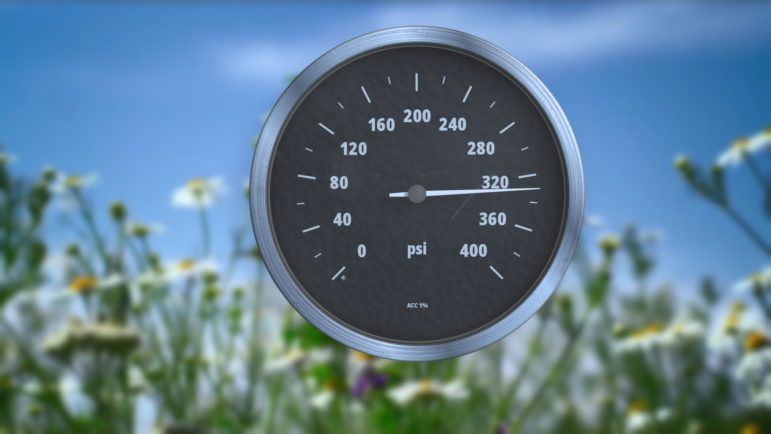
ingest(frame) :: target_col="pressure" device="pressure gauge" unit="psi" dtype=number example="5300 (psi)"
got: 330 (psi)
